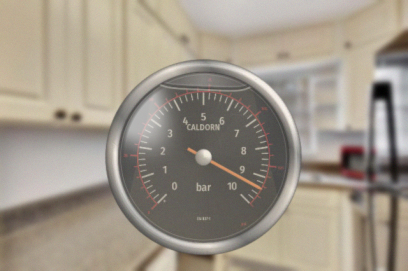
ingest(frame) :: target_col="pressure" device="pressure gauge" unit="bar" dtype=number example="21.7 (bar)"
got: 9.4 (bar)
